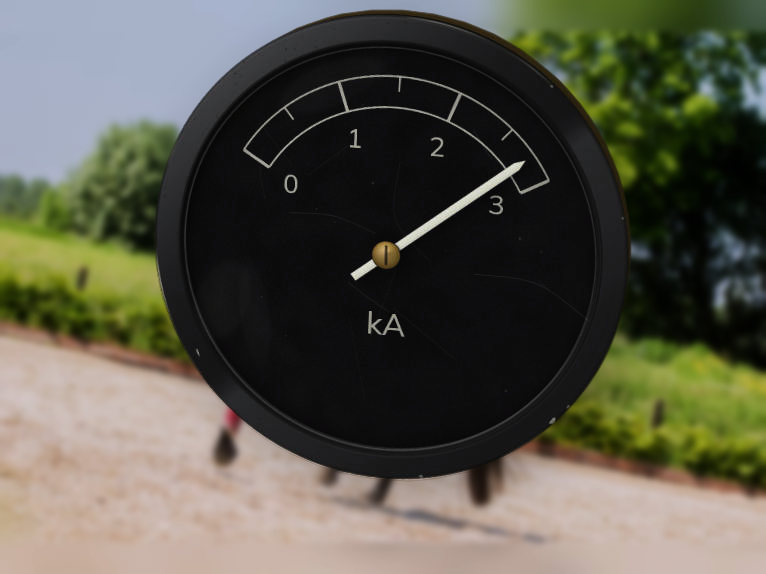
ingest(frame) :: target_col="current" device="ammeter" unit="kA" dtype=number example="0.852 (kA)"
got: 2.75 (kA)
